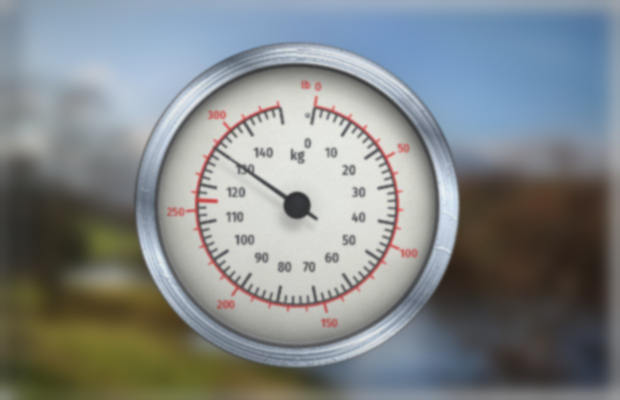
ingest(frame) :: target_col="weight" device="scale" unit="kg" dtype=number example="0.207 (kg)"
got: 130 (kg)
